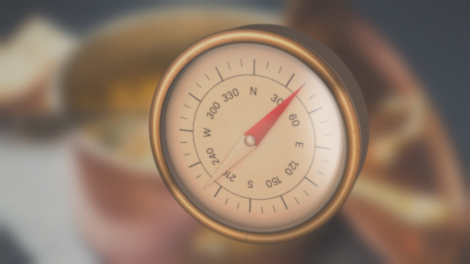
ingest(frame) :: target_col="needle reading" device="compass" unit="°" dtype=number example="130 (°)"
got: 40 (°)
